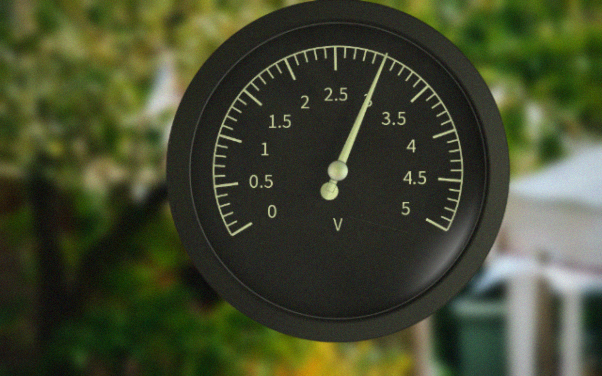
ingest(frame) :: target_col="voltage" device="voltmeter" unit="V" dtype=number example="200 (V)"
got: 3 (V)
